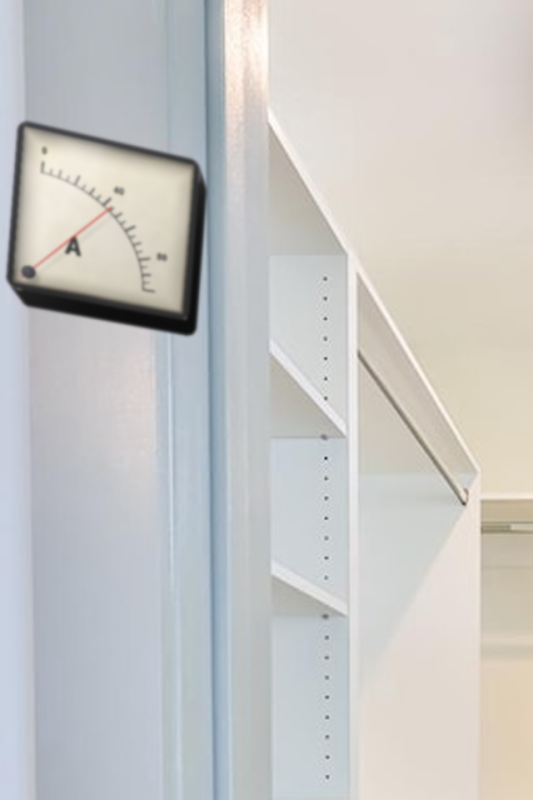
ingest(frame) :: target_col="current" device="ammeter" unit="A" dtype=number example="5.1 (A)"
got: 45 (A)
